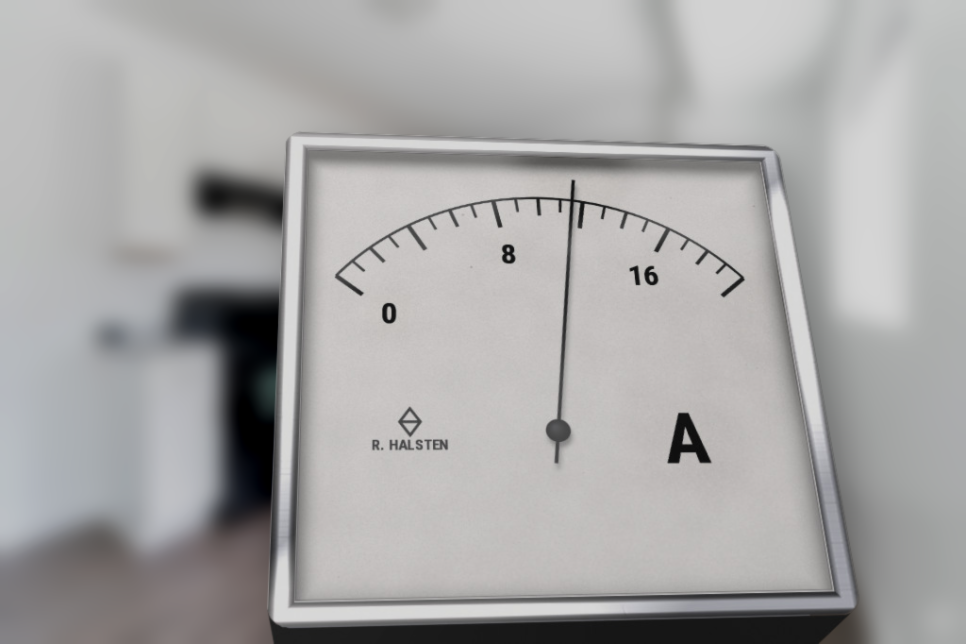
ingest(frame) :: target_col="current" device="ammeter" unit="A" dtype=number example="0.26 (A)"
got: 11.5 (A)
